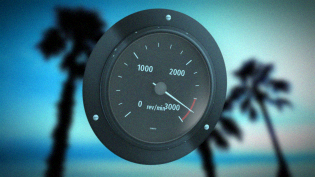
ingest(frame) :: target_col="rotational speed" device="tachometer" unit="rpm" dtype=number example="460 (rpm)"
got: 2800 (rpm)
